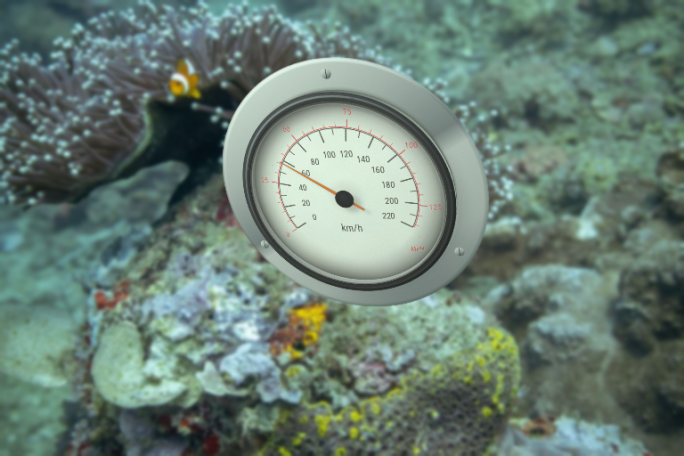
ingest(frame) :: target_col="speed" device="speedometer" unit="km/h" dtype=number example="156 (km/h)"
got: 60 (km/h)
